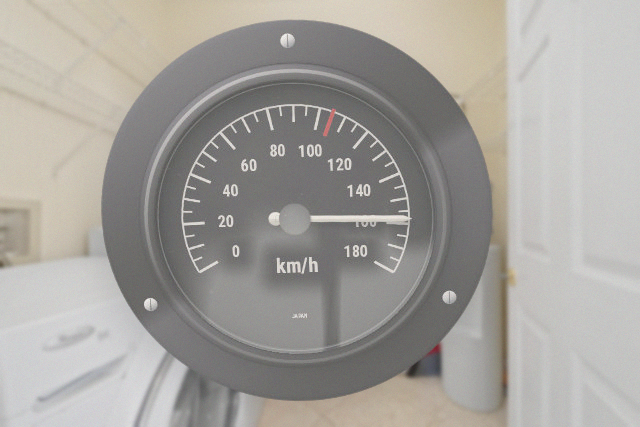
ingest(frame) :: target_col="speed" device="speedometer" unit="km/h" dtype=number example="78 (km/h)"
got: 157.5 (km/h)
